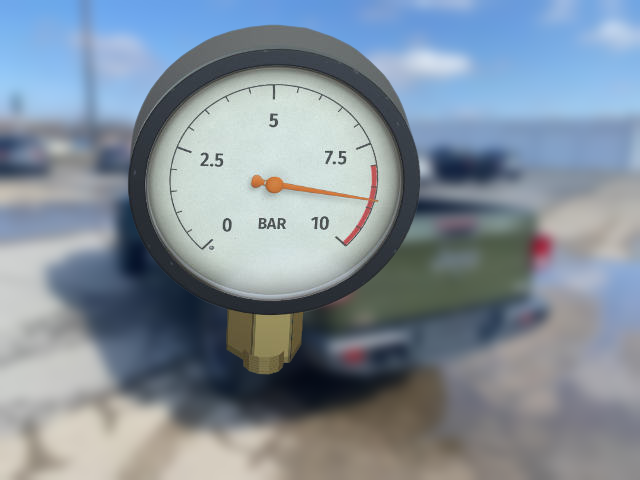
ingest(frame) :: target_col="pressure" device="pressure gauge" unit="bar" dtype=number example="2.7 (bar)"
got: 8.75 (bar)
